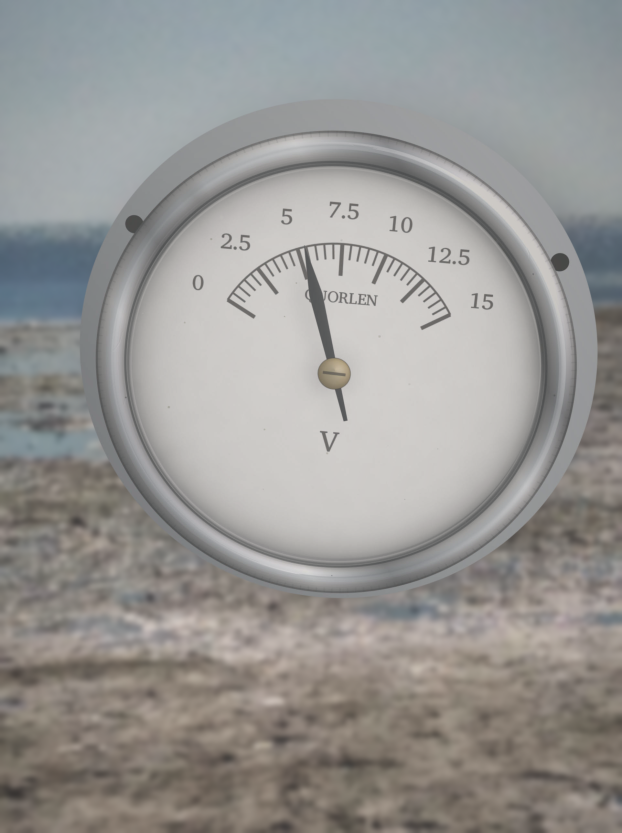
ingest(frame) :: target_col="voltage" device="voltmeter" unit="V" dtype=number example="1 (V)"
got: 5.5 (V)
